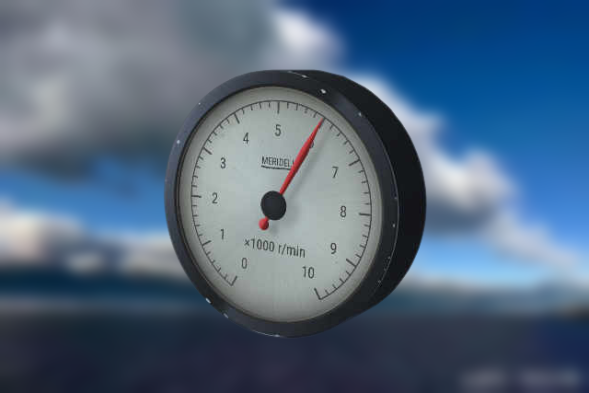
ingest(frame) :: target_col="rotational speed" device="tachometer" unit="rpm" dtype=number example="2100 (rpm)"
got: 6000 (rpm)
